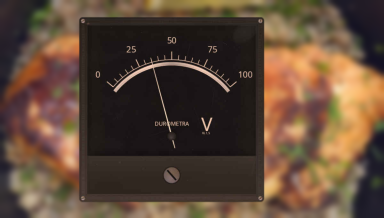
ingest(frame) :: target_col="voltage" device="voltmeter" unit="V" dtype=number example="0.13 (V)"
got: 35 (V)
